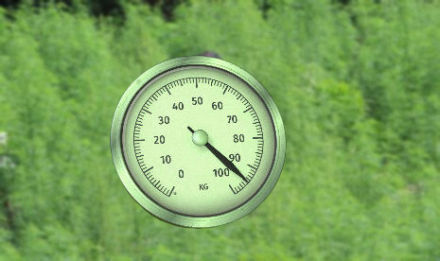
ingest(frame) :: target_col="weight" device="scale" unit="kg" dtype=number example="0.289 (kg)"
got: 95 (kg)
